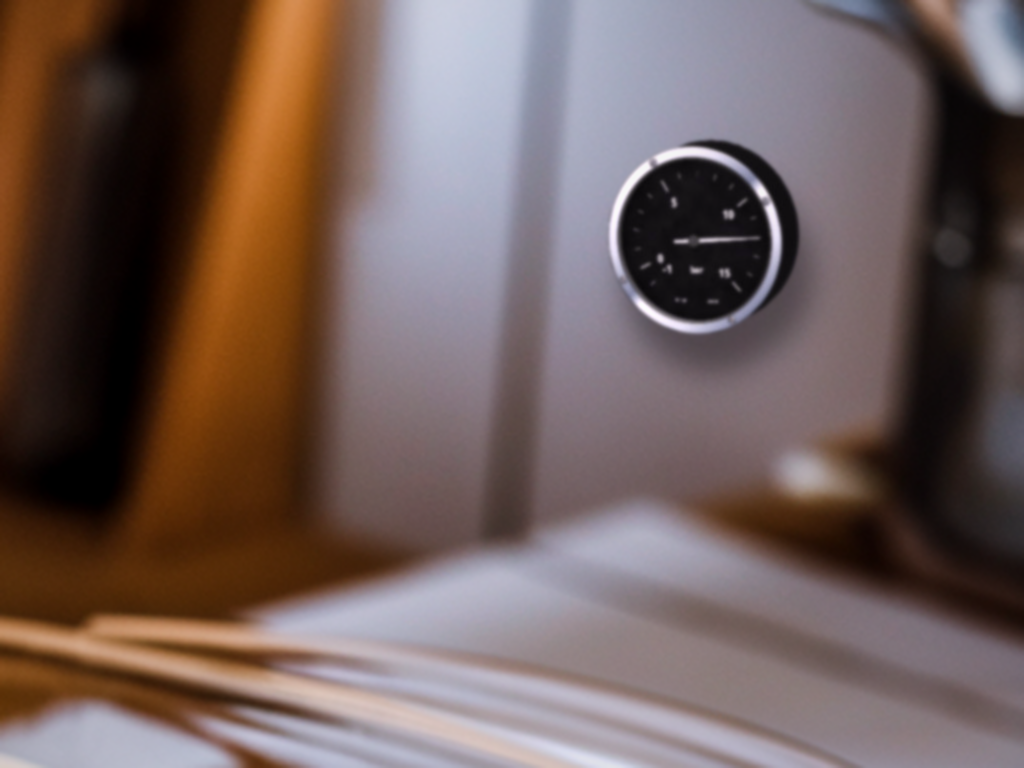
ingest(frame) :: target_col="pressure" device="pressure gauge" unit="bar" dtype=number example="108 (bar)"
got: 12 (bar)
